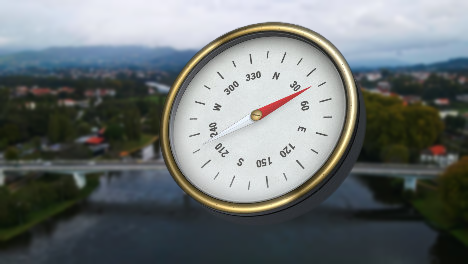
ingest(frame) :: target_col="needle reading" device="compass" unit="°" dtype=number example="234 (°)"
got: 45 (°)
